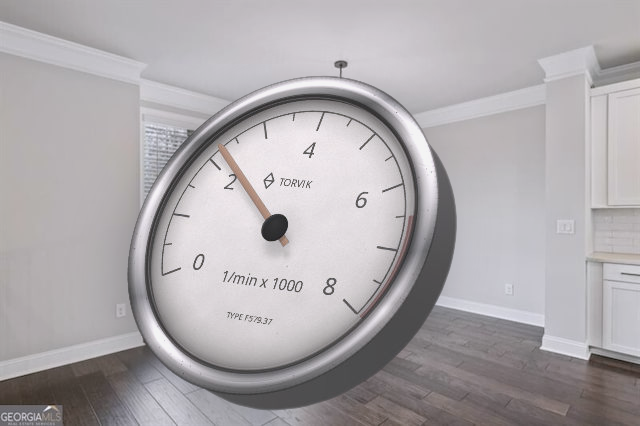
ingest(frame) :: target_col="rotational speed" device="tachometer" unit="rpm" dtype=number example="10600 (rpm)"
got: 2250 (rpm)
